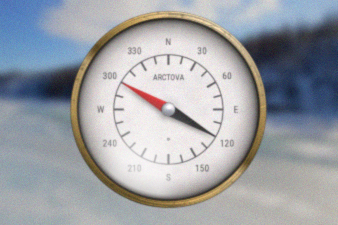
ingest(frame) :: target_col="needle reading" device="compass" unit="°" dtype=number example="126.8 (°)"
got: 300 (°)
